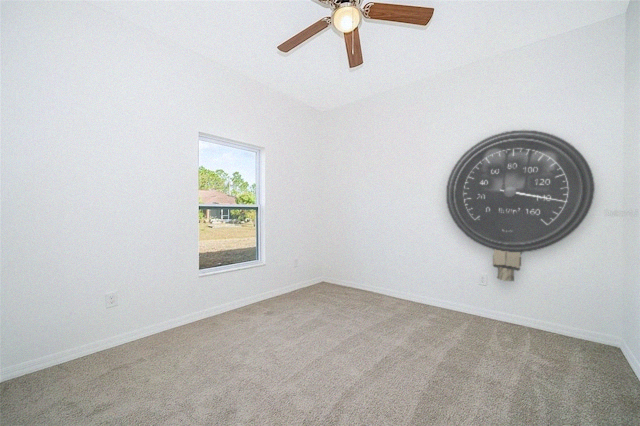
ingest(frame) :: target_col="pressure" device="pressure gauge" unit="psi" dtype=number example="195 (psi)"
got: 140 (psi)
